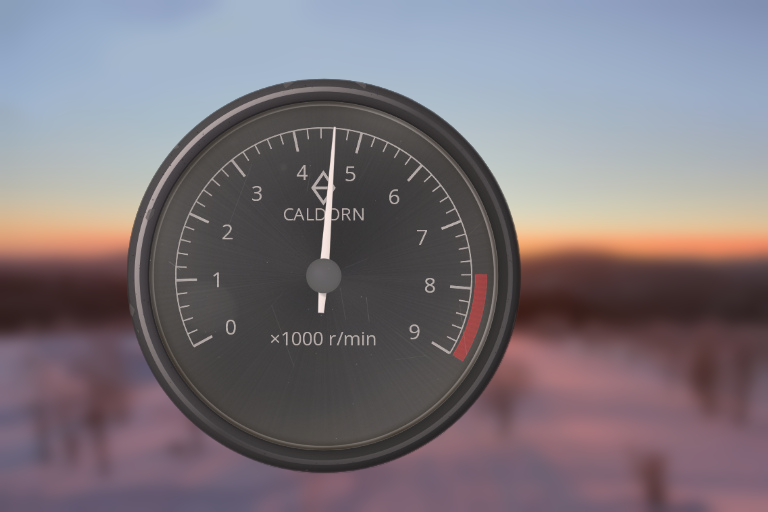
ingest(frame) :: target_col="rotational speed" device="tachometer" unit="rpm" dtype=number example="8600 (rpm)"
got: 4600 (rpm)
